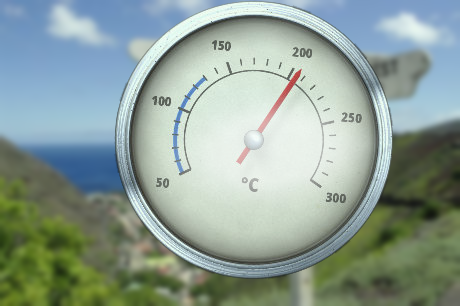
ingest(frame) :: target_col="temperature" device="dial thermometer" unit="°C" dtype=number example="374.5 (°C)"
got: 205 (°C)
